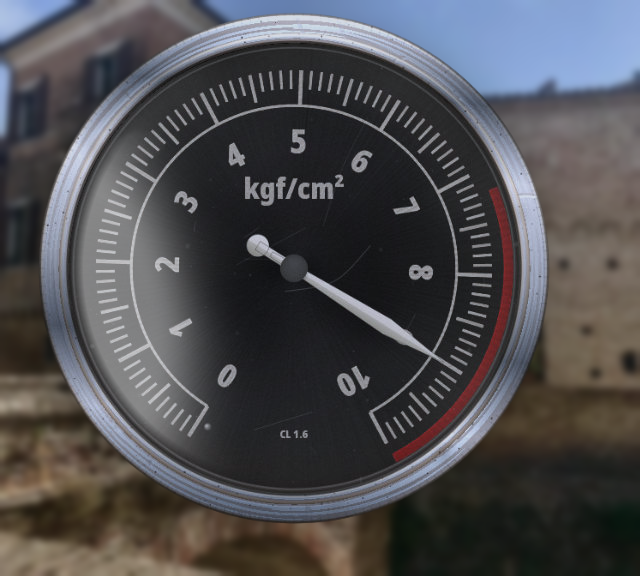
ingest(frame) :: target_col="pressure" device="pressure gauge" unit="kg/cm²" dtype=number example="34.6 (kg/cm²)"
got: 9 (kg/cm²)
